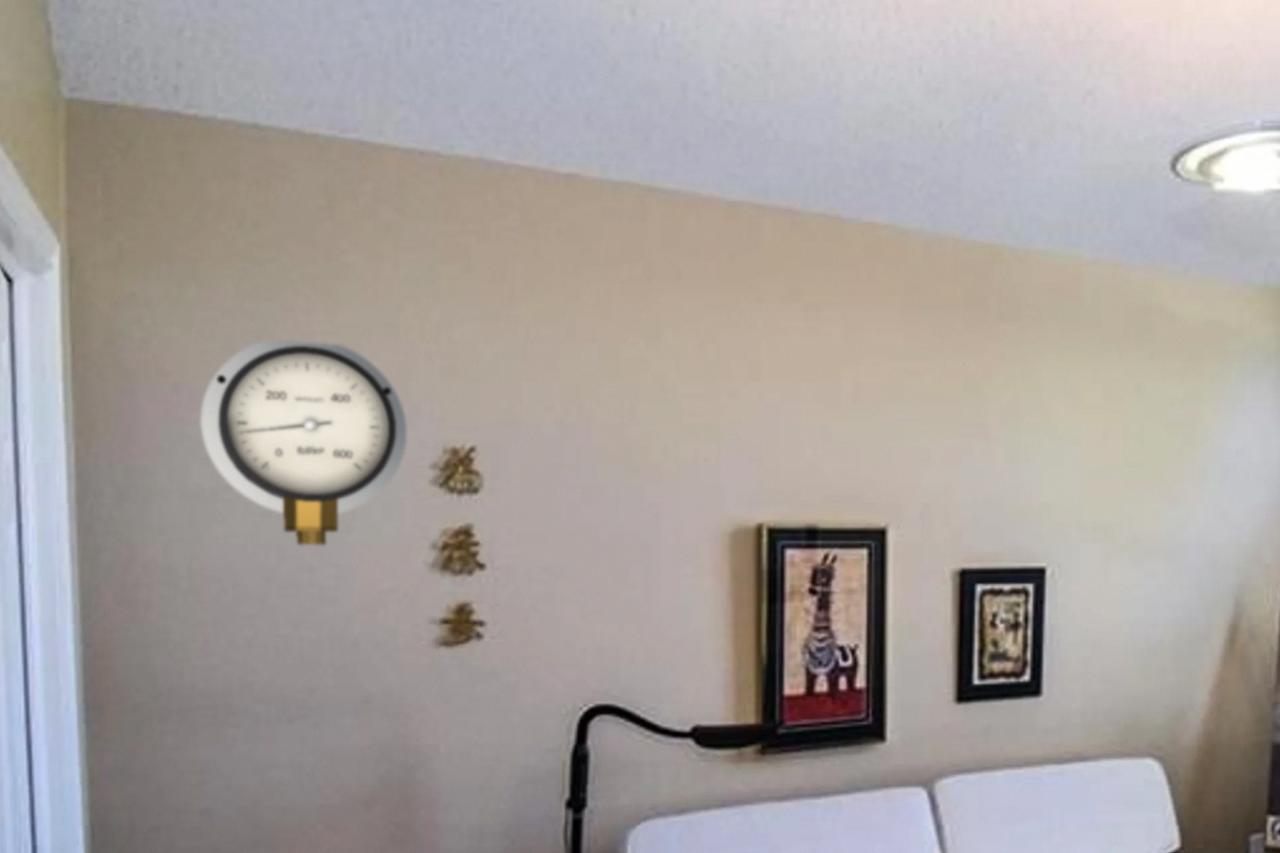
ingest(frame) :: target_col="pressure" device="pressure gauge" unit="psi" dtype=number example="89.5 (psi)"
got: 80 (psi)
